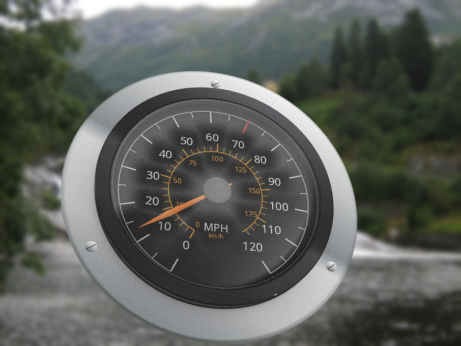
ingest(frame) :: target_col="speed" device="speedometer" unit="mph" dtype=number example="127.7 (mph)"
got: 12.5 (mph)
